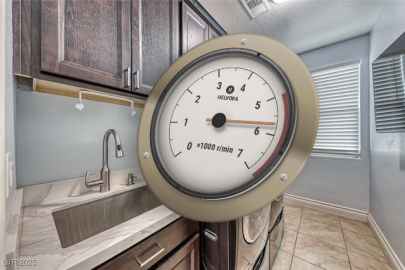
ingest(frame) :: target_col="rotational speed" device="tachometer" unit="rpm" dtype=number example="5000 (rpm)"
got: 5750 (rpm)
